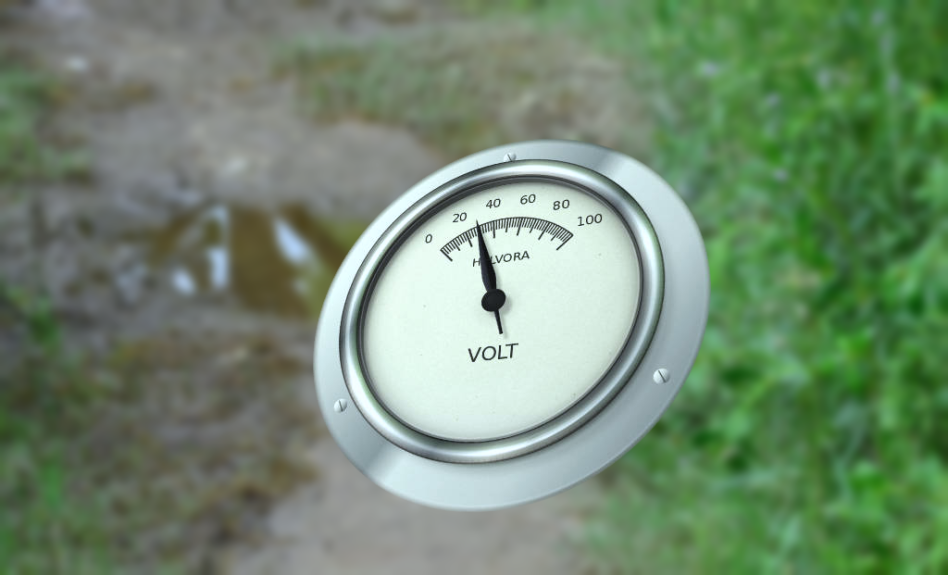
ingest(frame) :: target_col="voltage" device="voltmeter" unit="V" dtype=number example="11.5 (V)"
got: 30 (V)
